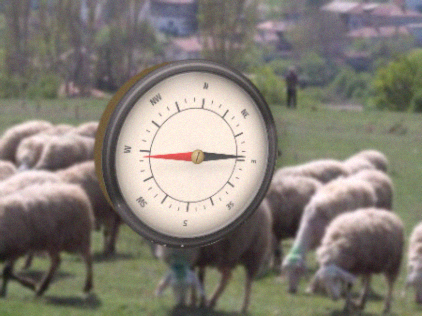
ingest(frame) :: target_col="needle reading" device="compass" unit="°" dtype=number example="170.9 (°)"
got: 265 (°)
